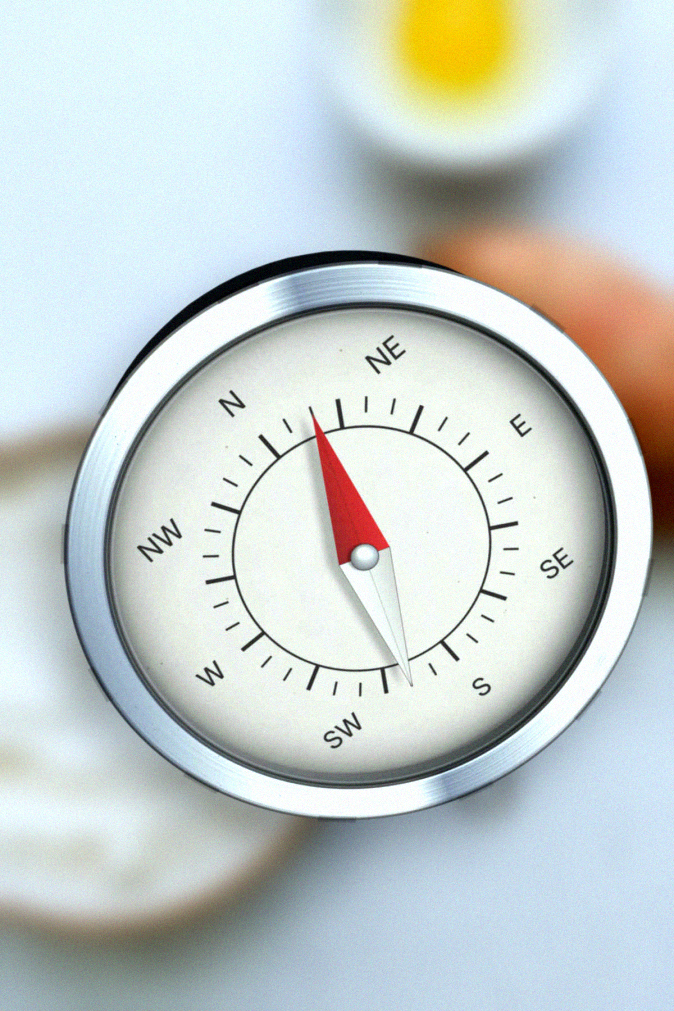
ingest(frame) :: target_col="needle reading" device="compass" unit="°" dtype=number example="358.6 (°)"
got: 20 (°)
